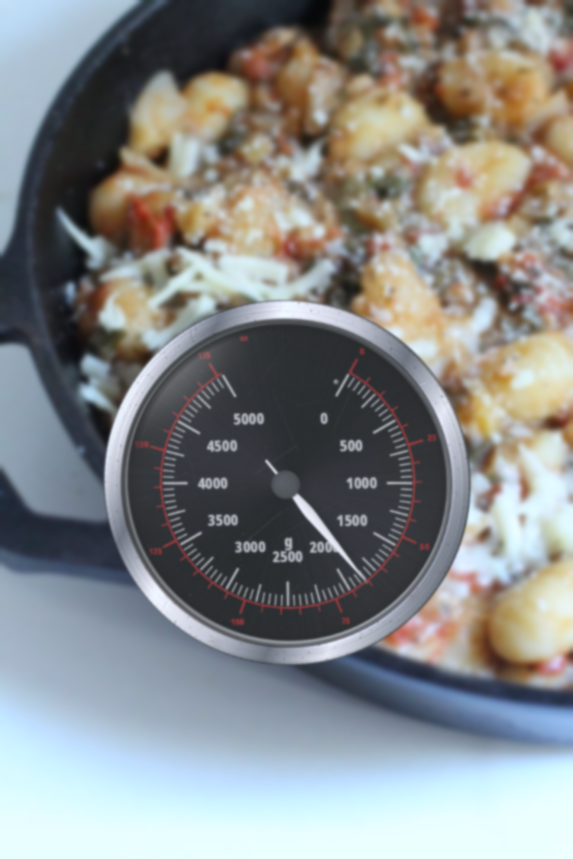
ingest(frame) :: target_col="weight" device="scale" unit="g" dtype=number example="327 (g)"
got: 1850 (g)
